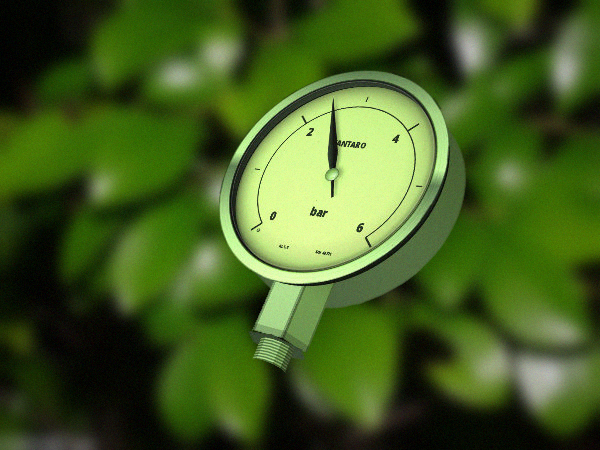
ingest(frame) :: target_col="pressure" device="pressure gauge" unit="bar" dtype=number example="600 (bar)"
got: 2.5 (bar)
